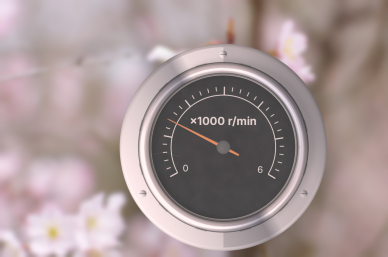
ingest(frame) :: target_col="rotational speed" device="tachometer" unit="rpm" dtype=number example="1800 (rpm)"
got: 1400 (rpm)
